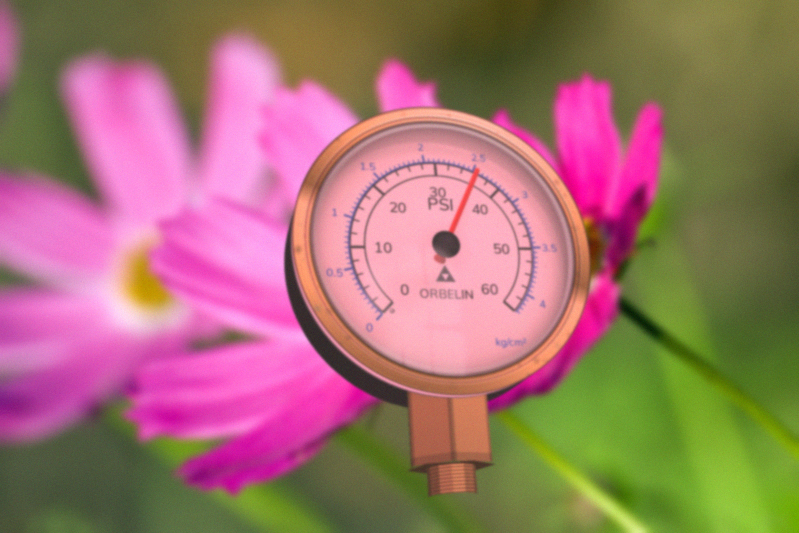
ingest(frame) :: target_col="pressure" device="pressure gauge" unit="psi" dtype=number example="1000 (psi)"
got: 36 (psi)
